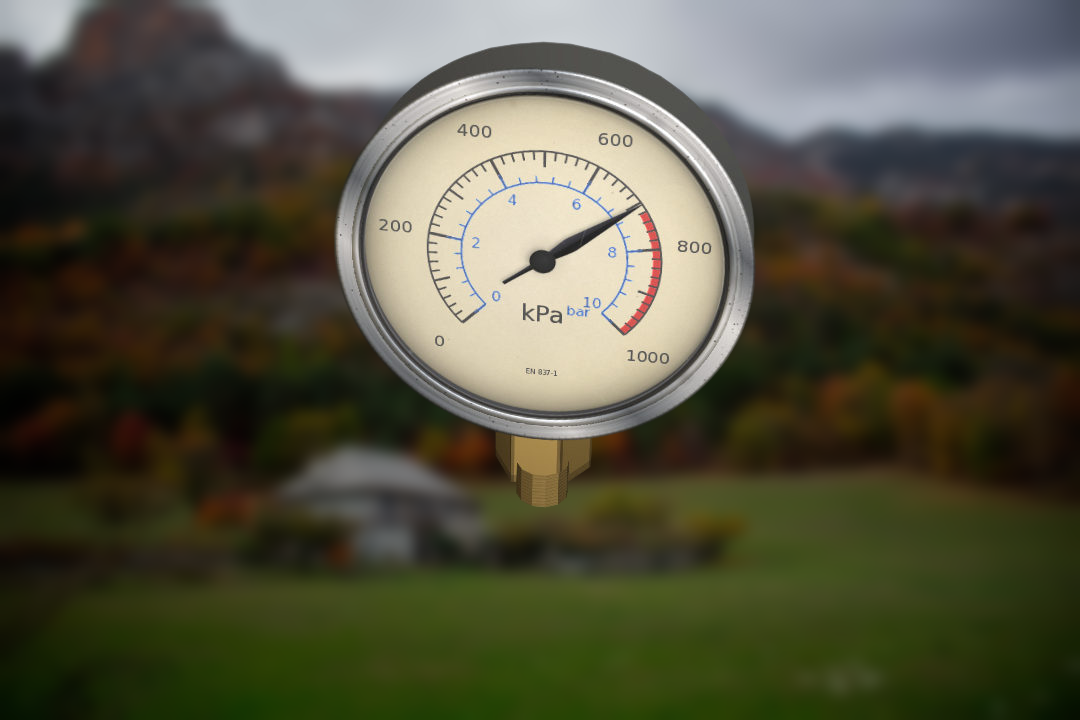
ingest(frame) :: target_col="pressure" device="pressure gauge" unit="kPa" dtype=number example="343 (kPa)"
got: 700 (kPa)
